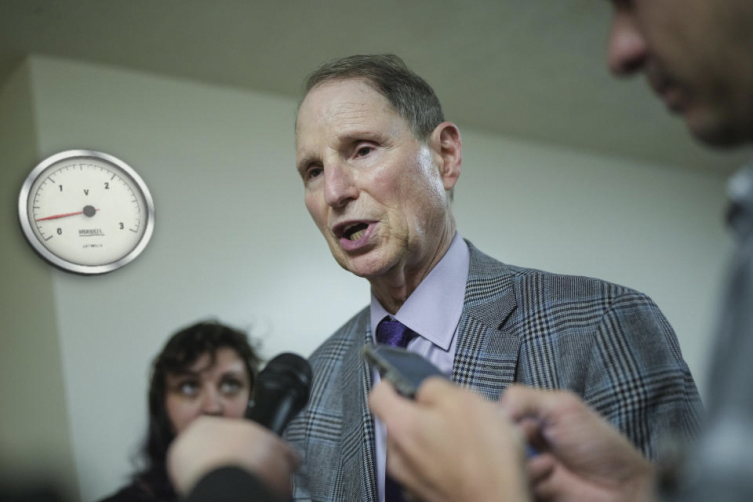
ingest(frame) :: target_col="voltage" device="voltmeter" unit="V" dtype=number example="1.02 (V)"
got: 0.3 (V)
